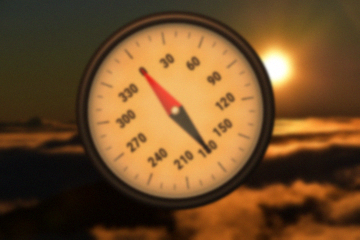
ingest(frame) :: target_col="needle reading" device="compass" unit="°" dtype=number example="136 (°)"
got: 0 (°)
